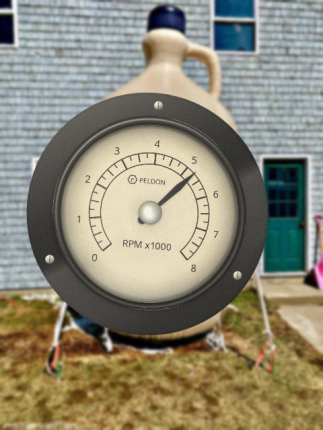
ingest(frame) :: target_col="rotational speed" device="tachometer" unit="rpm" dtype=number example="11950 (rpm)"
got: 5250 (rpm)
